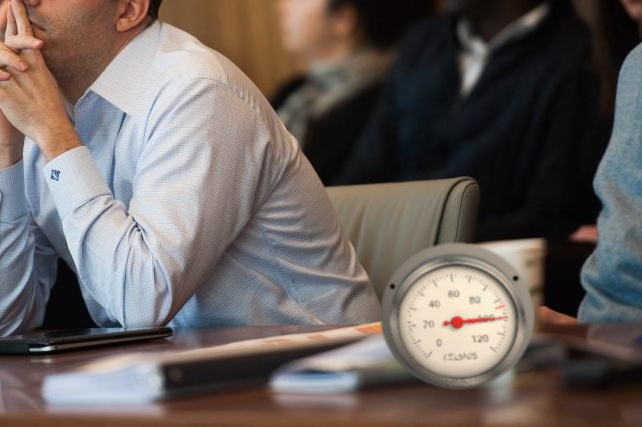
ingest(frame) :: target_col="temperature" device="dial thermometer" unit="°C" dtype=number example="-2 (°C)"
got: 100 (°C)
